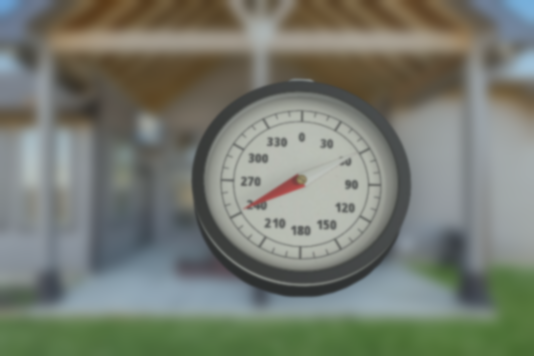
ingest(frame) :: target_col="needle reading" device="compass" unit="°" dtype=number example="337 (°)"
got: 240 (°)
